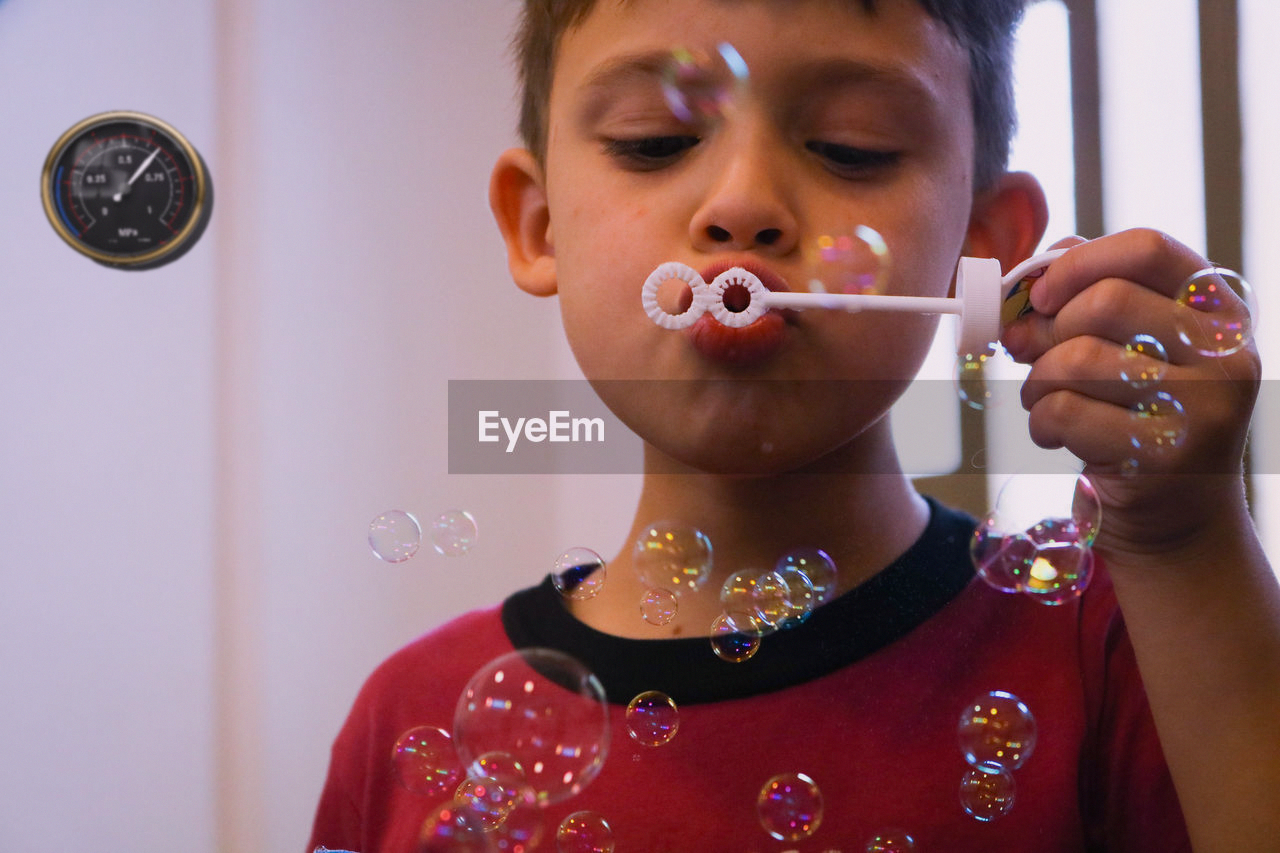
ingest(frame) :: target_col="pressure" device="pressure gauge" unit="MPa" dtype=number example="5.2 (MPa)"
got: 0.65 (MPa)
